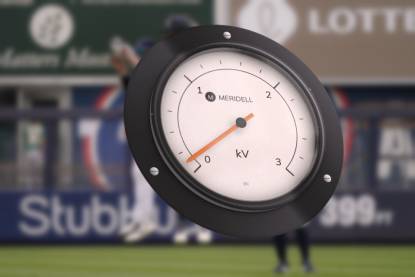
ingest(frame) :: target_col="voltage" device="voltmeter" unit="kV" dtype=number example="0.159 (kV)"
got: 0.1 (kV)
